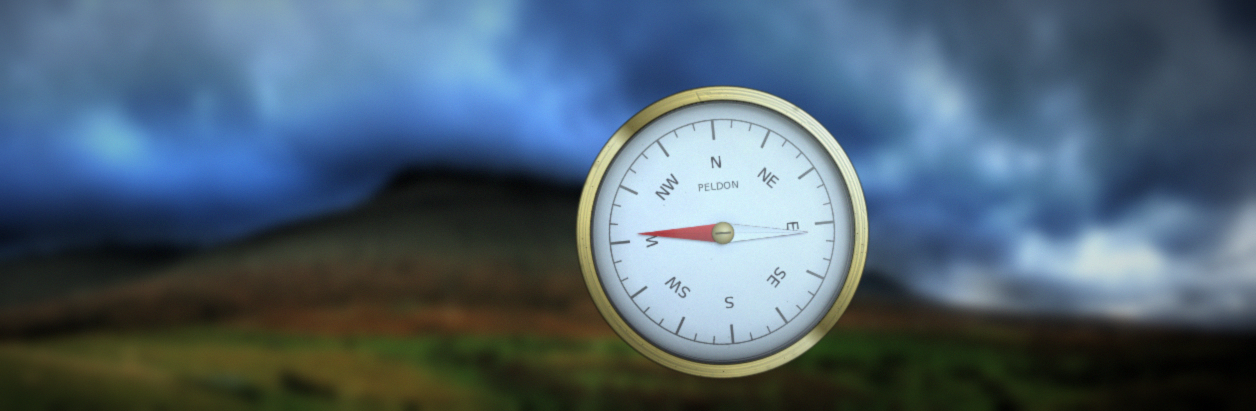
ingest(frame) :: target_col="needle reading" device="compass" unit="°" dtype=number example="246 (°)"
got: 275 (°)
